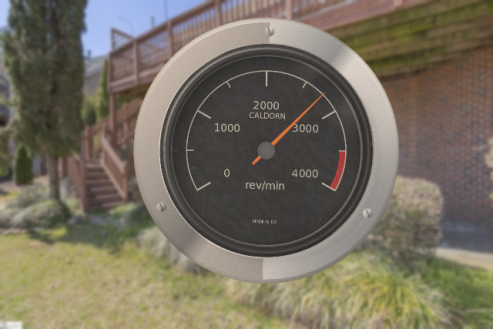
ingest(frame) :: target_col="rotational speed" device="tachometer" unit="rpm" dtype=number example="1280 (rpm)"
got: 2750 (rpm)
